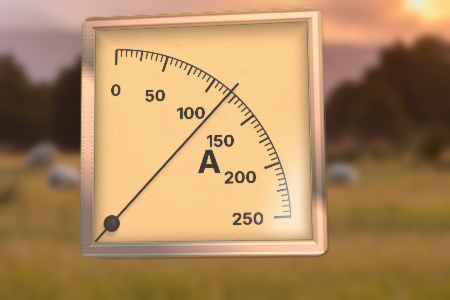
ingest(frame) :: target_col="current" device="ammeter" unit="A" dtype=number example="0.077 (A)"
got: 120 (A)
